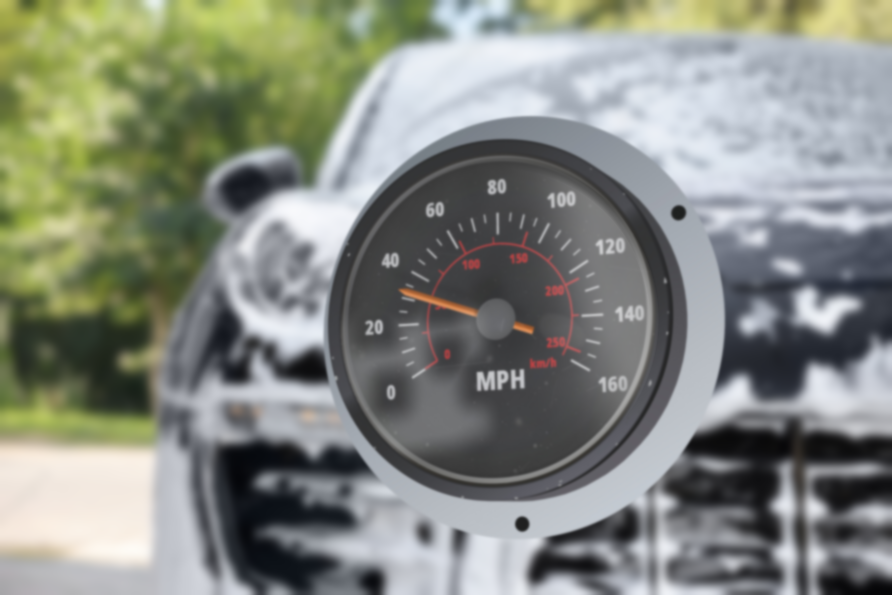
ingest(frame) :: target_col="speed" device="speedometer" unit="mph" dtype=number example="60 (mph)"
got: 32.5 (mph)
